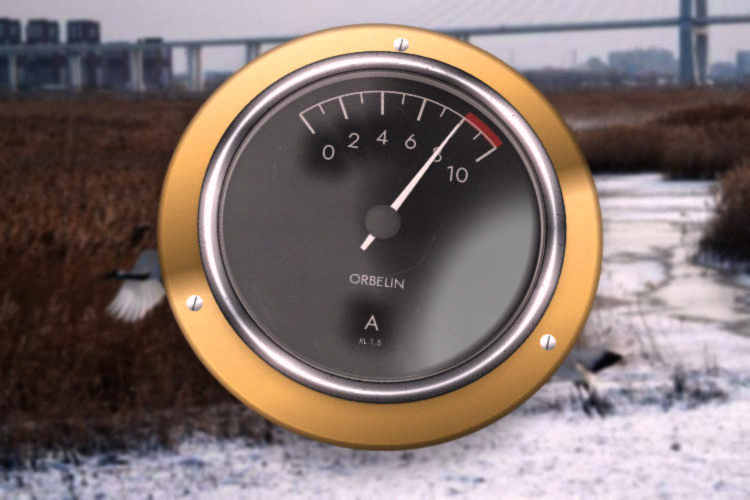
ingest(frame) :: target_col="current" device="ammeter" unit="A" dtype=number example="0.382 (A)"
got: 8 (A)
